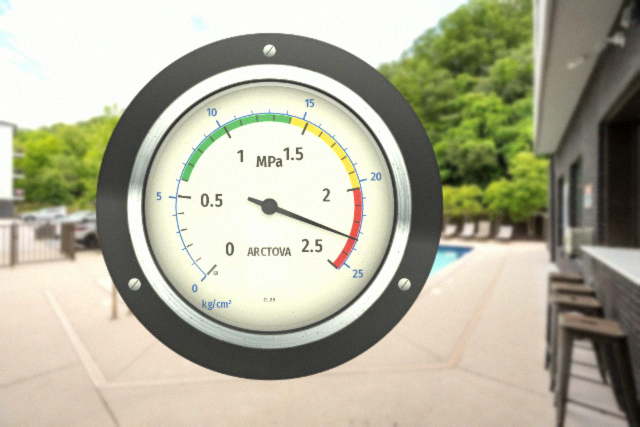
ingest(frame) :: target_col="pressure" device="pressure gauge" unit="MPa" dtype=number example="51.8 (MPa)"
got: 2.3 (MPa)
